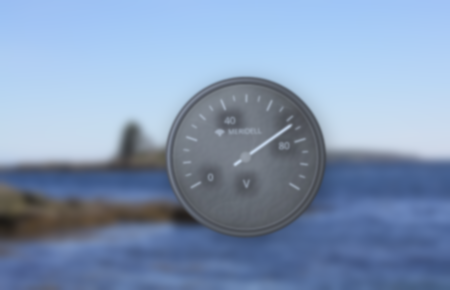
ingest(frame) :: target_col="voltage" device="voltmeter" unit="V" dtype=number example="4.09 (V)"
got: 72.5 (V)
